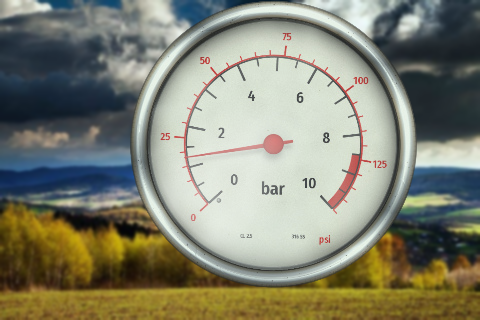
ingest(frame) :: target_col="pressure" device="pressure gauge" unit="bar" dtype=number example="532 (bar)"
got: 1.25 (bar)
